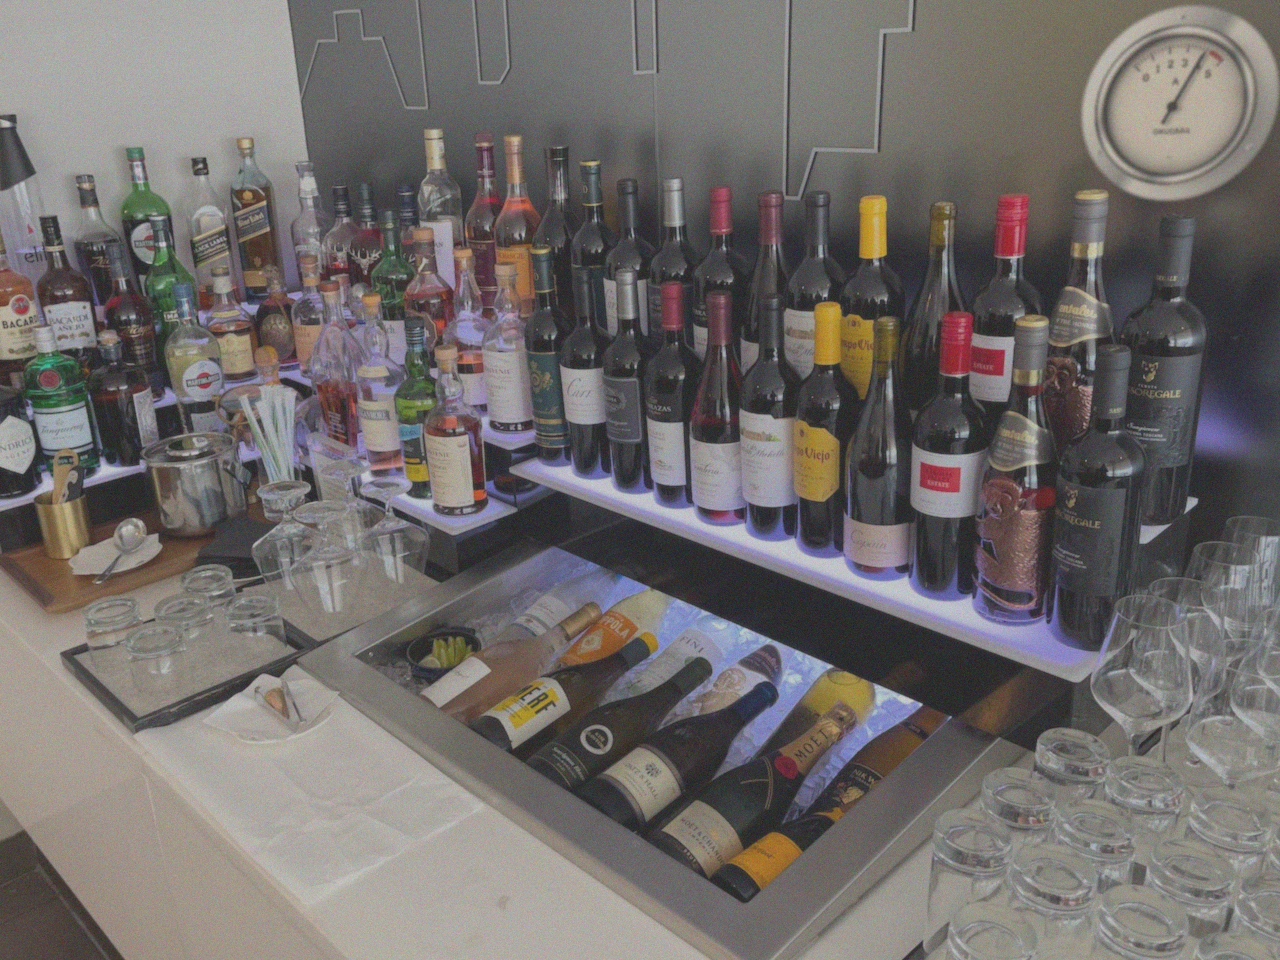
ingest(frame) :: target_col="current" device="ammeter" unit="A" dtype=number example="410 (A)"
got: 4 (A)
